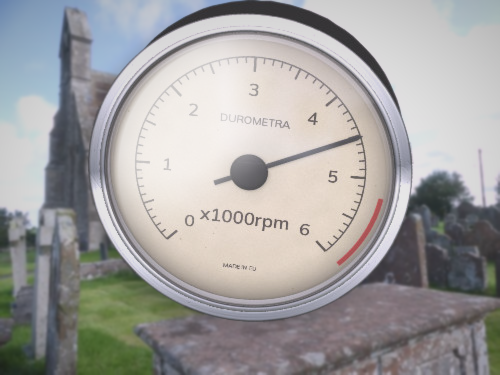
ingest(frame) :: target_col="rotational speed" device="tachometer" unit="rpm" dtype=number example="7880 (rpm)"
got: 4500 (rpm)
